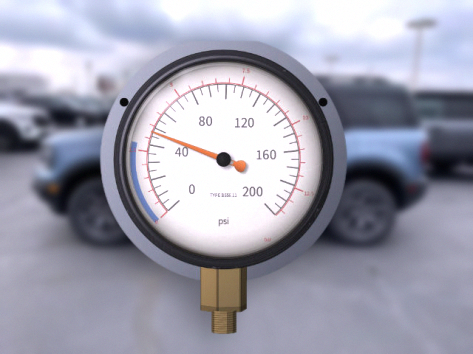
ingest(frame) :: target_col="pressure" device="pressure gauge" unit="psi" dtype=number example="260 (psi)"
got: 47.5 (psi)
